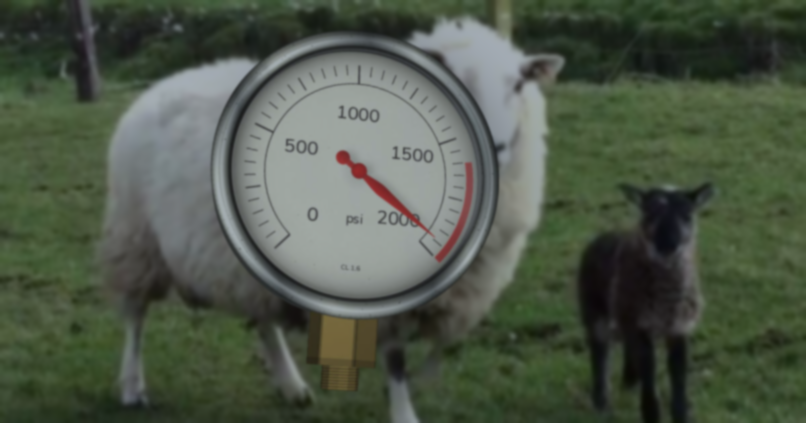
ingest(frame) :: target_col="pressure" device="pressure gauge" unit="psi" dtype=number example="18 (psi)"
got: 1950 (psi)
